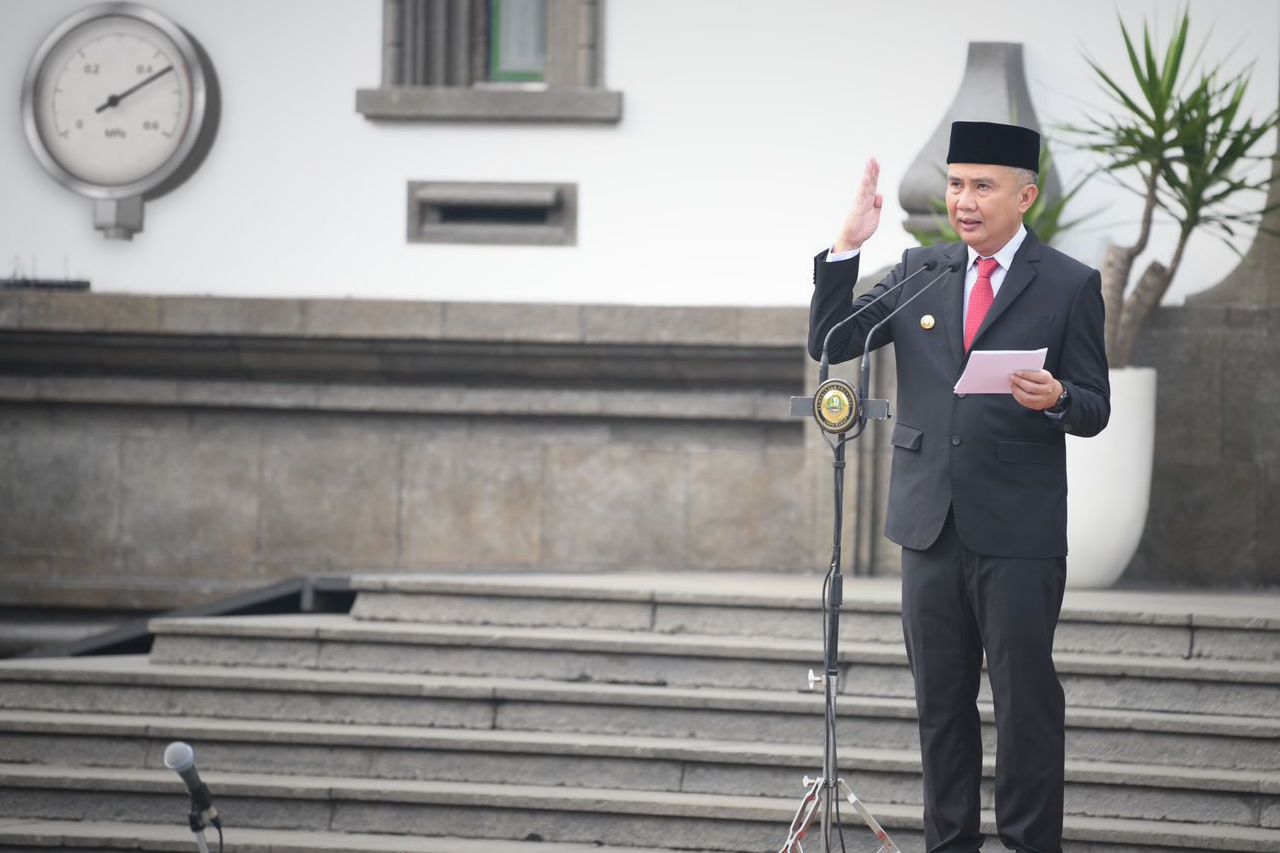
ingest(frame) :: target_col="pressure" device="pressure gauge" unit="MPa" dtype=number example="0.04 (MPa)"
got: 0.45 (MPa)
